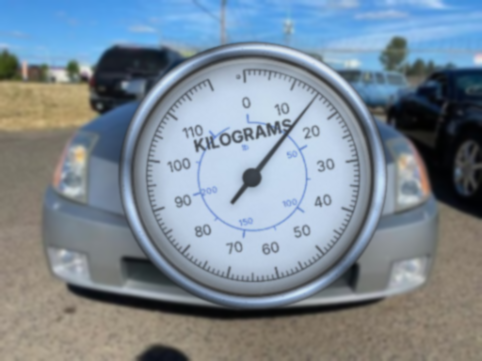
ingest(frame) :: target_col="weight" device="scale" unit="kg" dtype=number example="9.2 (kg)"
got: 15 (kg)
